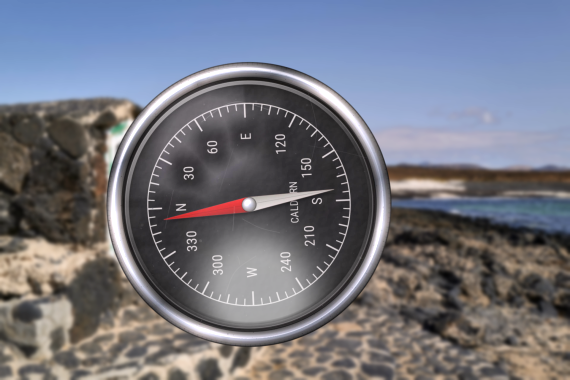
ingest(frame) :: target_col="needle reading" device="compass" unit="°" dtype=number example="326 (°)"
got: 352.5 (°)
